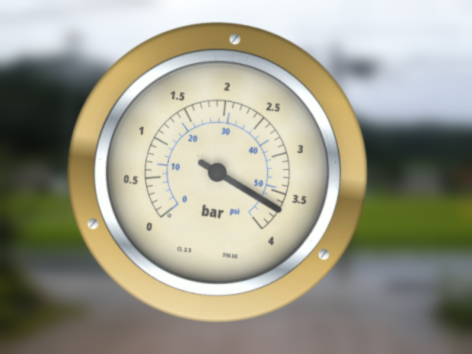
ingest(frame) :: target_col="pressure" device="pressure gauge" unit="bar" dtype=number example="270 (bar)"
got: 3.7 (bar)
